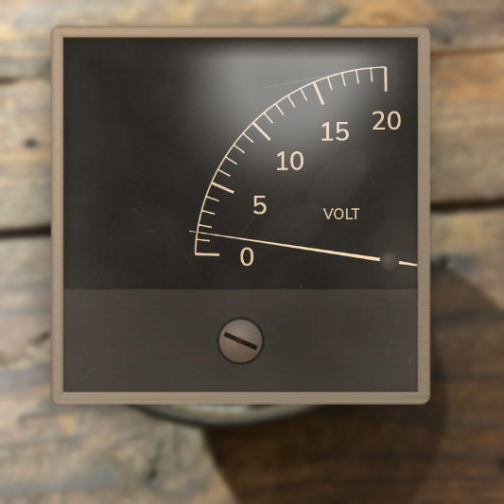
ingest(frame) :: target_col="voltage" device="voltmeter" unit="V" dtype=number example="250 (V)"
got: 1.5 (V)
